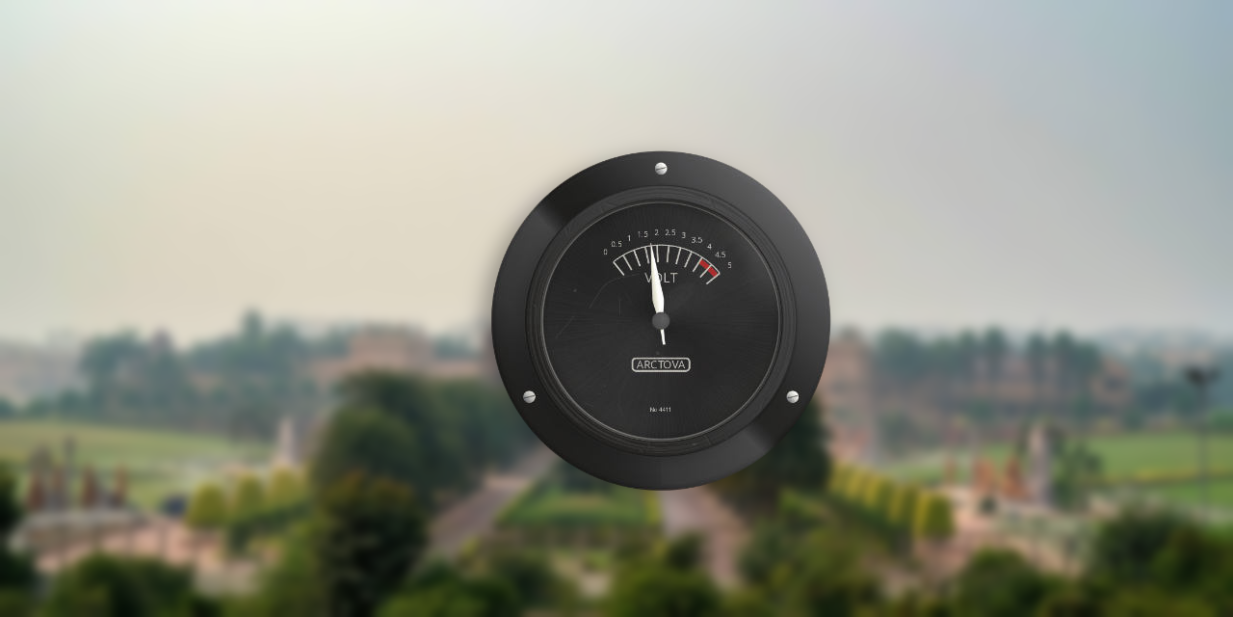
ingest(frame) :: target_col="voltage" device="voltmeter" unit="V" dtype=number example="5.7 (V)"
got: 1.75 (V)
